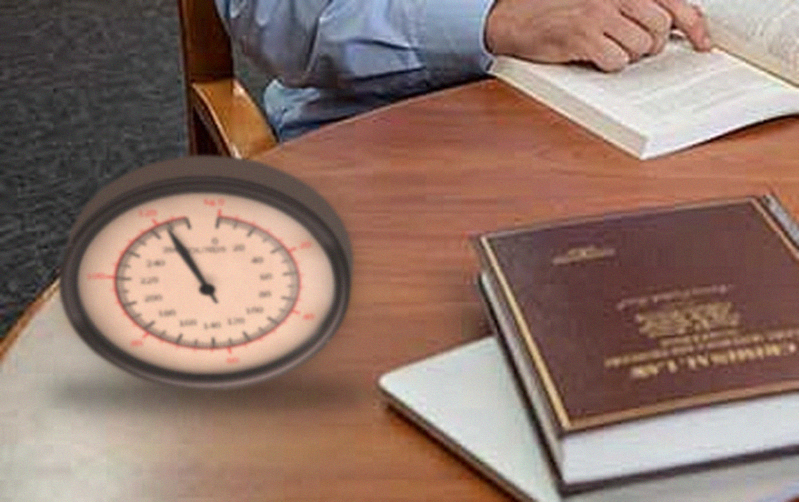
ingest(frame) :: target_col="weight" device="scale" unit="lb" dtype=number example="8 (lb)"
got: 270 (lb)
